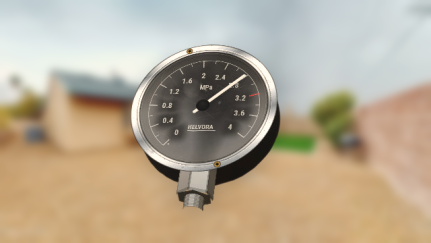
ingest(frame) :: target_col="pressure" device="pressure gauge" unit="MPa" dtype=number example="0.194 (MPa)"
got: 2.8 (MPa)
